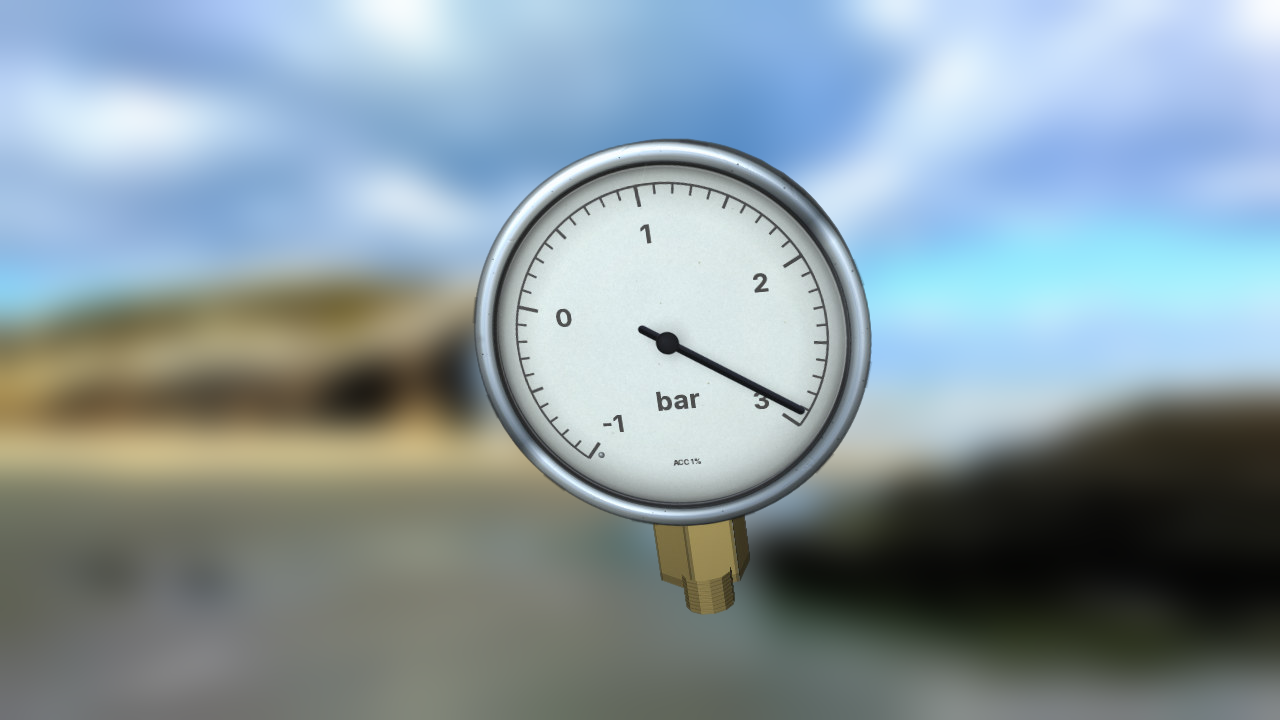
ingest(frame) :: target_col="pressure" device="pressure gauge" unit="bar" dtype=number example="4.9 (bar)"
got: 2.9 (bar)
